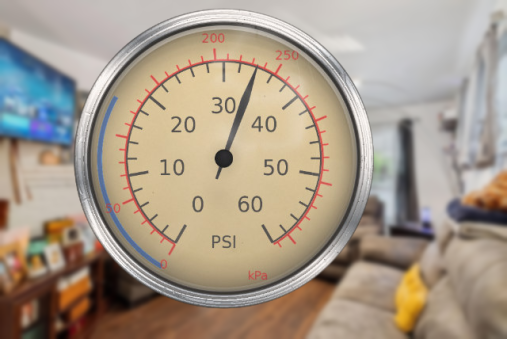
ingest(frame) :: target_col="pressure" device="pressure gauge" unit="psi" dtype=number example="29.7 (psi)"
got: 34 (psi)
